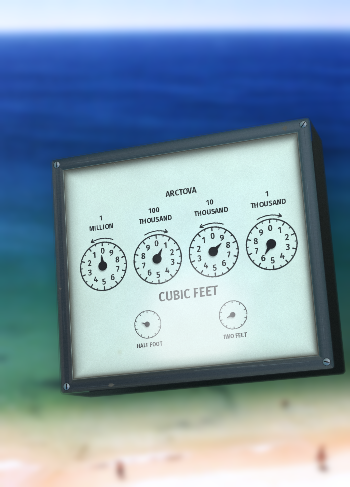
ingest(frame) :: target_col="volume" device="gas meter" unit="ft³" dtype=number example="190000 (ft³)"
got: 8600 (ft³)
